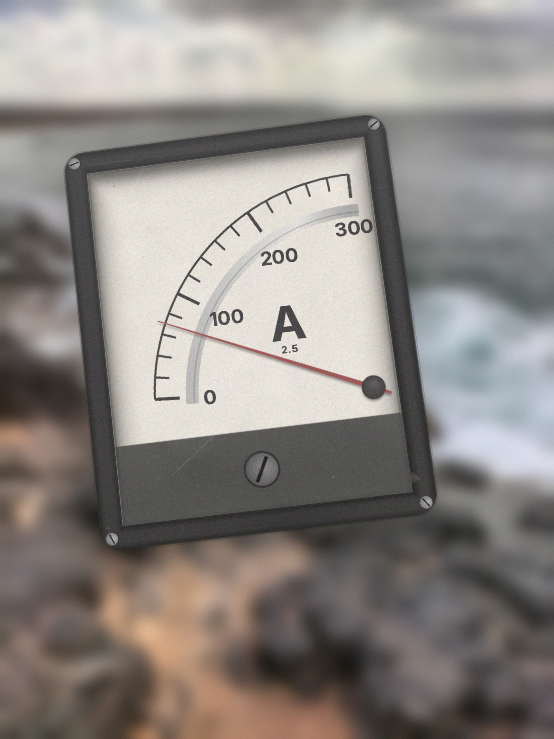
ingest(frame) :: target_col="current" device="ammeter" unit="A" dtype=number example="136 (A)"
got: 70 (A)
